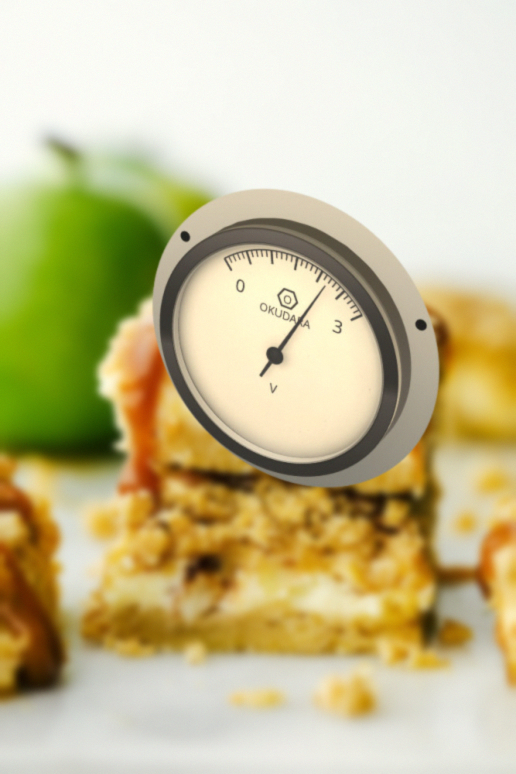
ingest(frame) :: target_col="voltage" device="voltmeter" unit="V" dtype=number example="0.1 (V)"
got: 2.2 (V)
